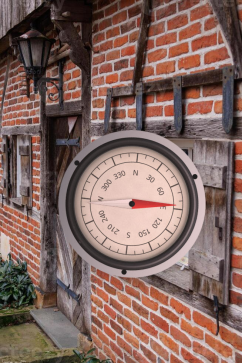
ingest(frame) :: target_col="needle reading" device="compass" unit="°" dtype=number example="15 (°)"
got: 85 (°)
